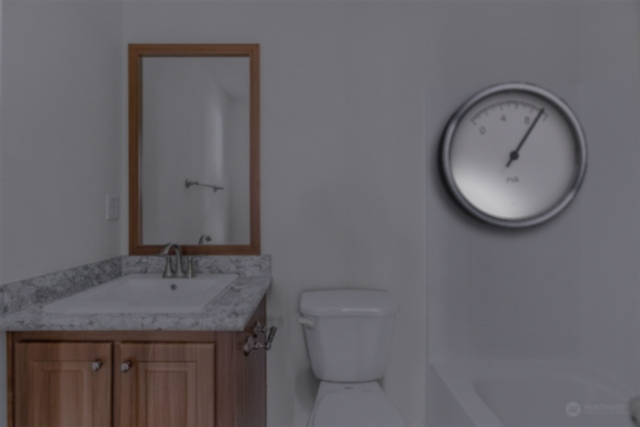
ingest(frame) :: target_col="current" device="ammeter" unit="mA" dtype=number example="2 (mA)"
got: 9 (mA)
